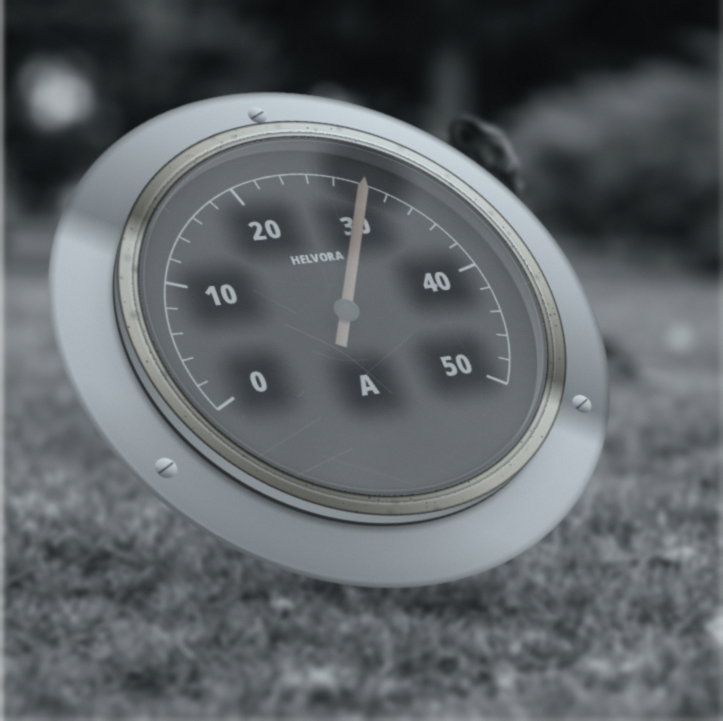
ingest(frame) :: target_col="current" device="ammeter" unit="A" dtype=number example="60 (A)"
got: 30 (A)
